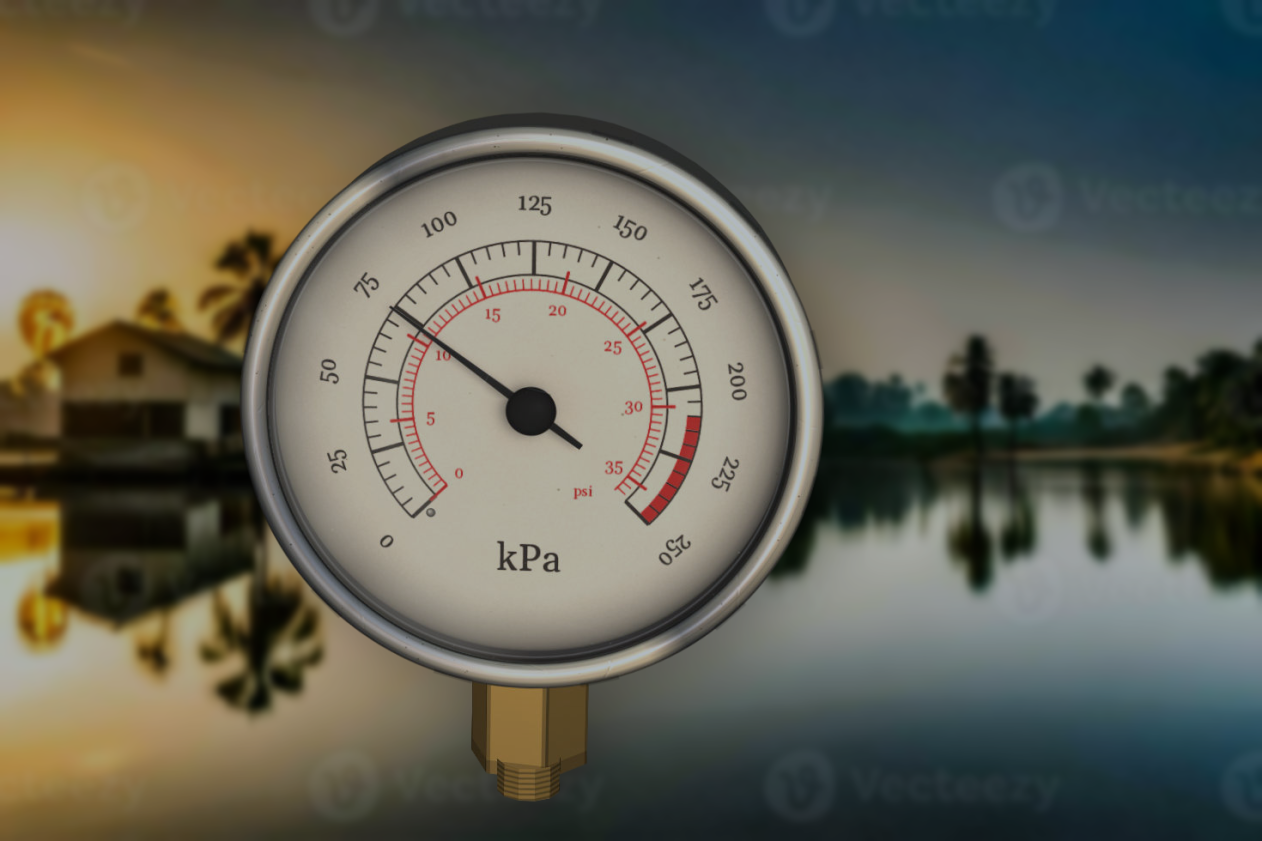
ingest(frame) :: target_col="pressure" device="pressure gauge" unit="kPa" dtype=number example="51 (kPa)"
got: 75 (kPa)
